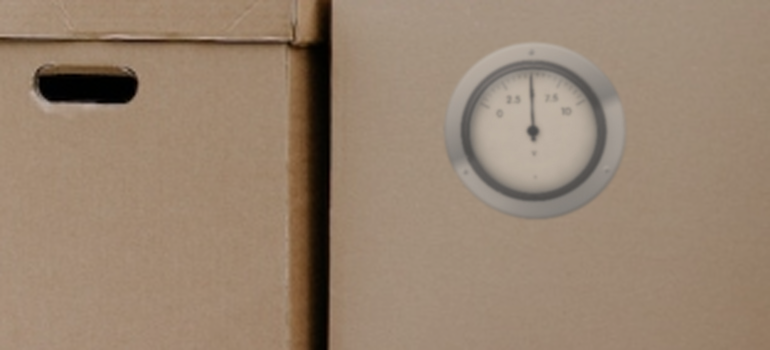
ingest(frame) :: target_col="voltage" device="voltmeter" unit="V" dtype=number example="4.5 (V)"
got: 5 (V)
